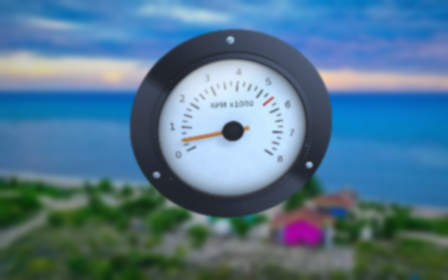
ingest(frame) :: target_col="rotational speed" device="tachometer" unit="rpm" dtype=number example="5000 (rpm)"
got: 500 (rpm)
